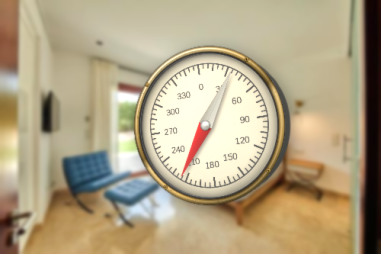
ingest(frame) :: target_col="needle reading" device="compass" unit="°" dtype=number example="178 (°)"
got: 215 (°)
